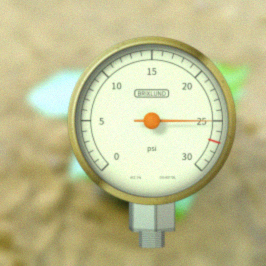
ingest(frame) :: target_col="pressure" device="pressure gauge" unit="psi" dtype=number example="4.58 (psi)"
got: 25 (psi)
